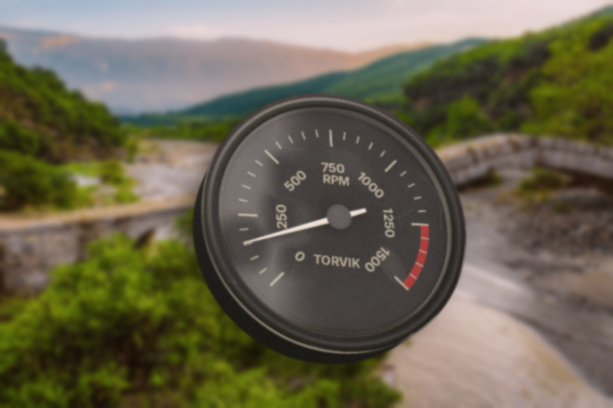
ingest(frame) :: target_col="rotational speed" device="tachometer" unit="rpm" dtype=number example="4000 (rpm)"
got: 150 (rpm)
